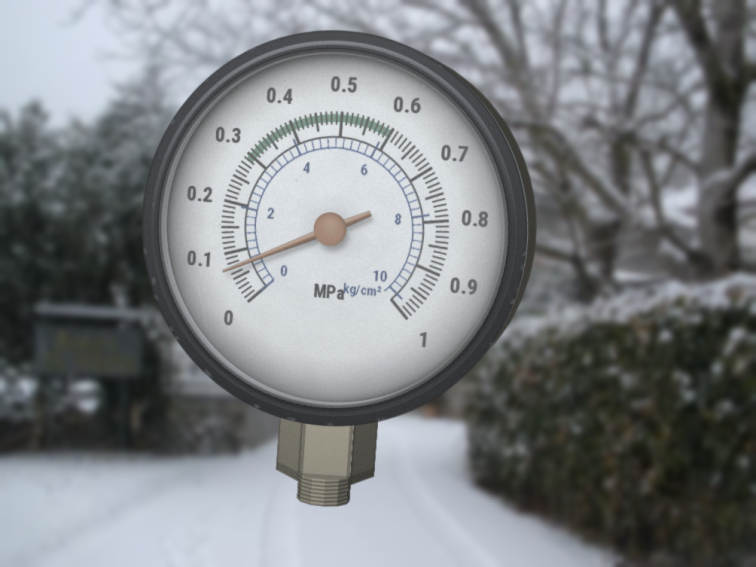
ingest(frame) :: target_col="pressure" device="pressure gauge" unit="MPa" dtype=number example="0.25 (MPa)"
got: 0.07 (MPa)
